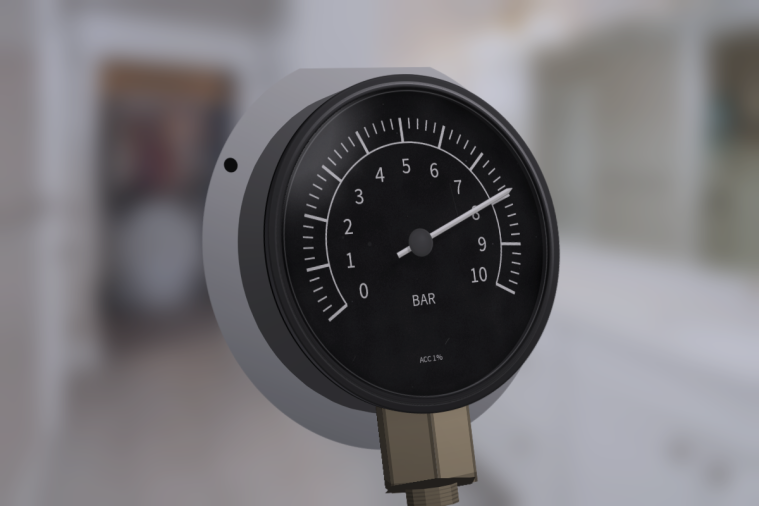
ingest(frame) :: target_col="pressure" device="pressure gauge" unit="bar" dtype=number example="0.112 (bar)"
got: 7.9 (bar)
